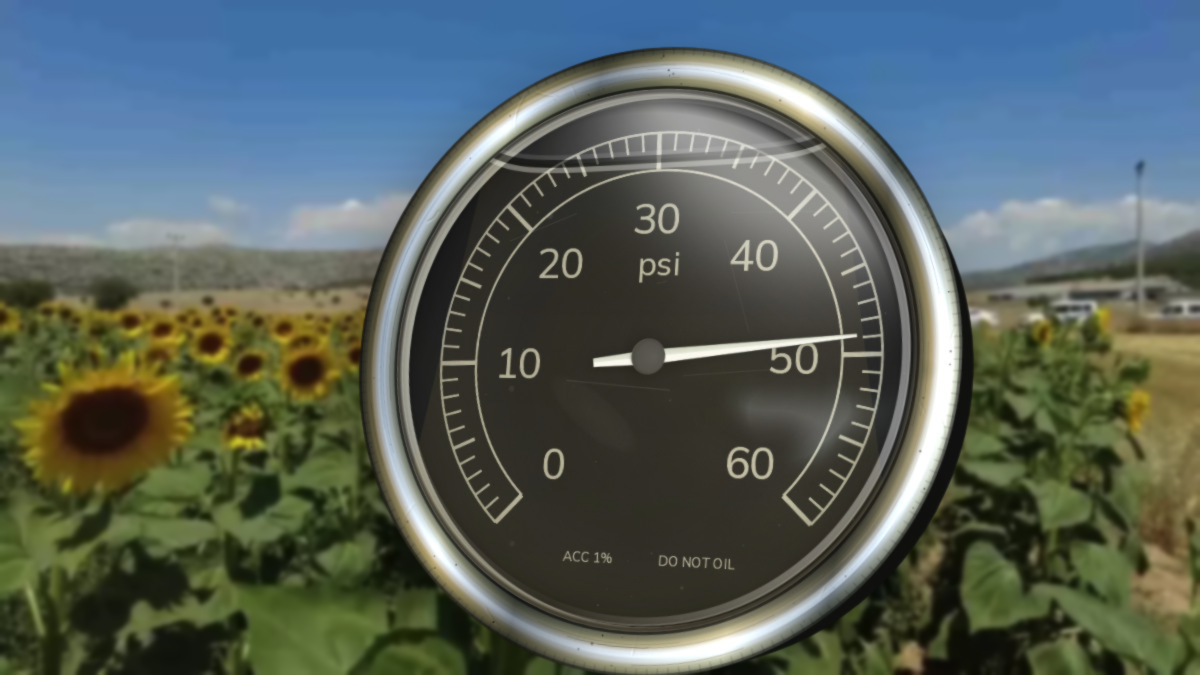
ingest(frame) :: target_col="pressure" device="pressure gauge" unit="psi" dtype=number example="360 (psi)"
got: 49 (psi)
